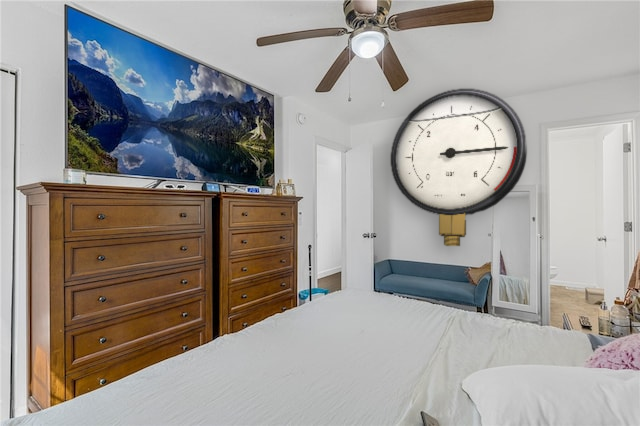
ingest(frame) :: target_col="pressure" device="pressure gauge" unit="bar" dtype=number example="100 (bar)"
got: 5 (bar)
